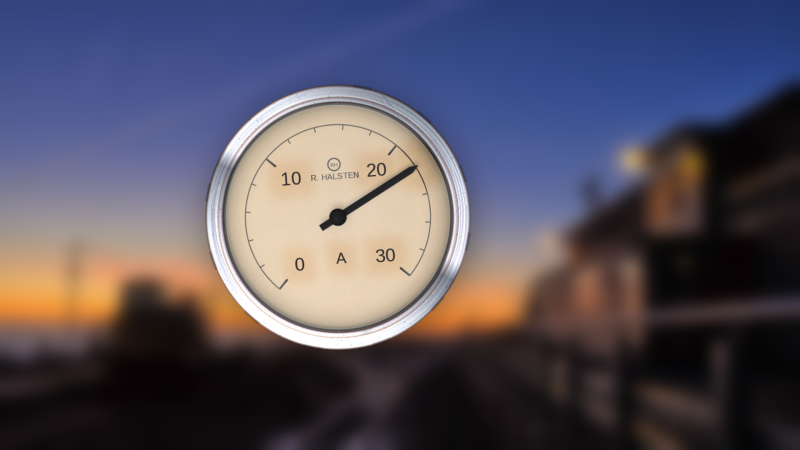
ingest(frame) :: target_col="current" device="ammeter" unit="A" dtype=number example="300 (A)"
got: 22 (A)
